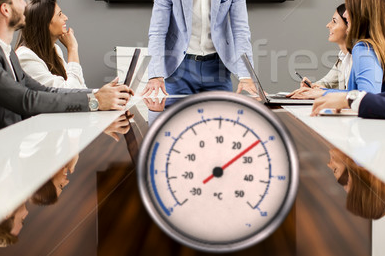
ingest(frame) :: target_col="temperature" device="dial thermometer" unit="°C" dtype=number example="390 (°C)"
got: 25 (°C)
